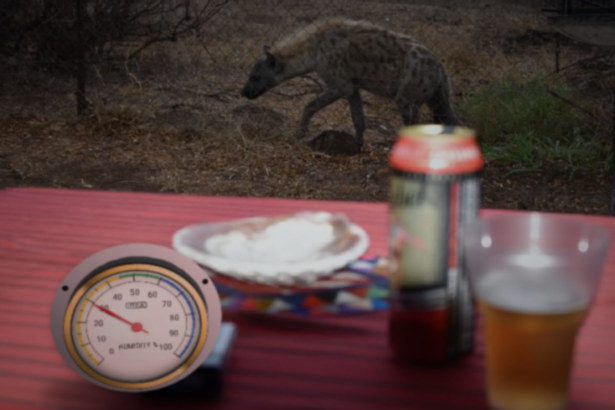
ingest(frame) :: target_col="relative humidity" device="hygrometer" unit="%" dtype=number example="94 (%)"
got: 30 (%)
